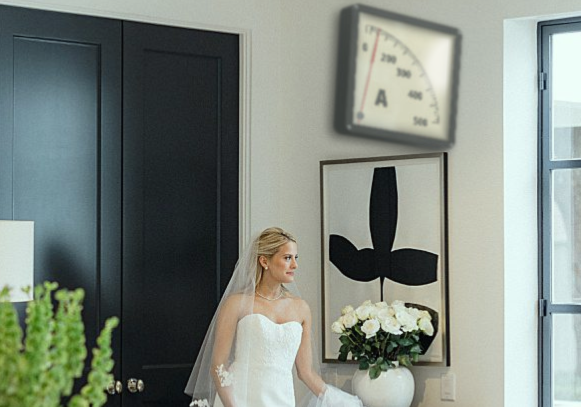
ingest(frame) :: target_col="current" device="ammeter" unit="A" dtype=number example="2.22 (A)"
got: 100 (A)
